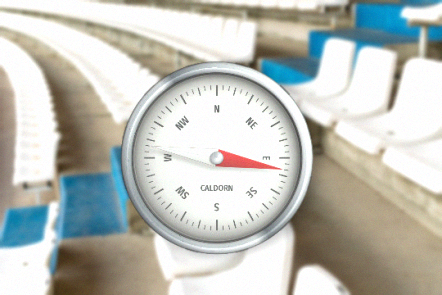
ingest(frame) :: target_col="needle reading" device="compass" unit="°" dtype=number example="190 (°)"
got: 100 (°)
